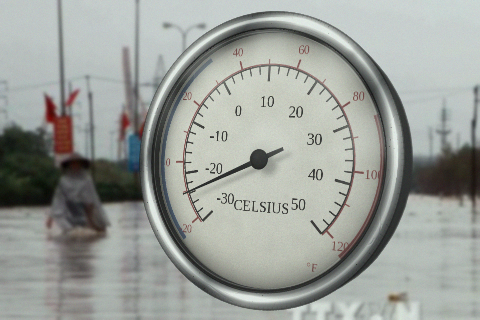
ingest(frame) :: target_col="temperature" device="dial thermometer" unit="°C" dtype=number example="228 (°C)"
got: -24 (°C)
